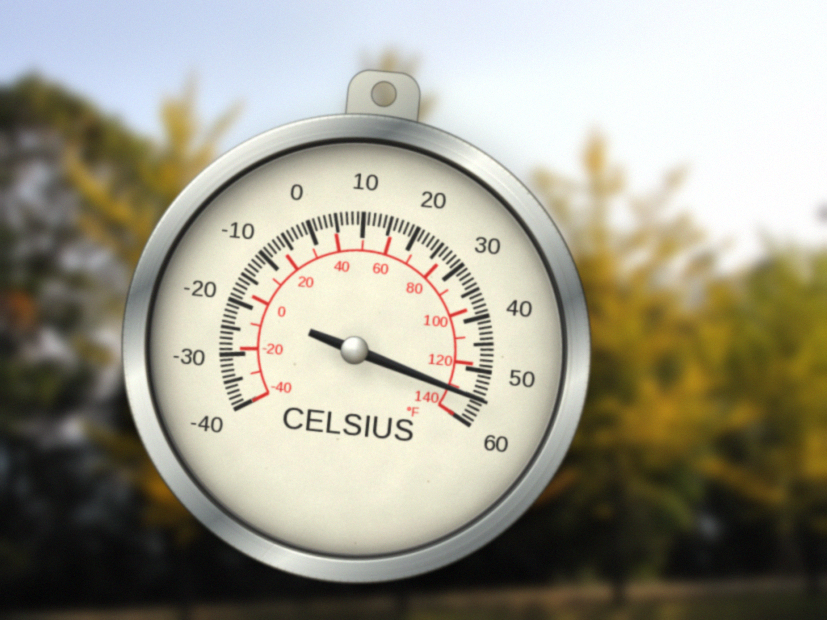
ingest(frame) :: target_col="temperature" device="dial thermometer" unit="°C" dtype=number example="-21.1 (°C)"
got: 55 (°C)
